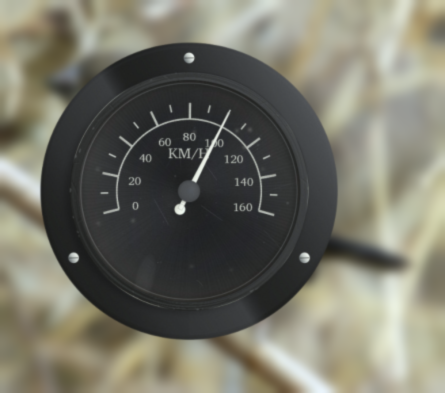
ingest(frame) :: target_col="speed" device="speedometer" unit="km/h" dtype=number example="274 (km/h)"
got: 100 (km/h)
